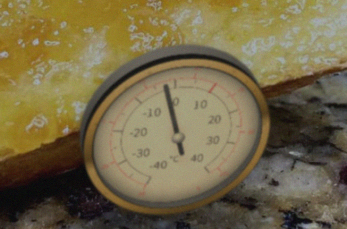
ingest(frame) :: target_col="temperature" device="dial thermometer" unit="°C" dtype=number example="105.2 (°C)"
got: -2.5 (°C)
